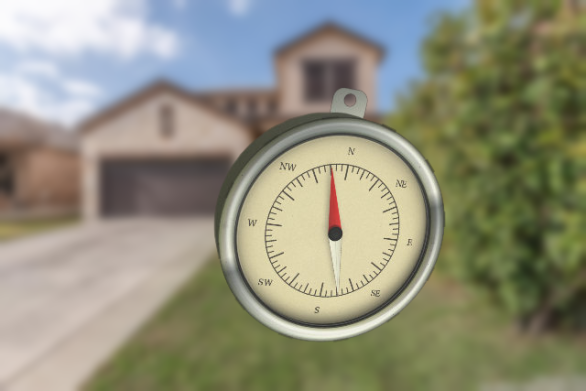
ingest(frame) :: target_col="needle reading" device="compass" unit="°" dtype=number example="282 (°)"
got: 345 (°)
